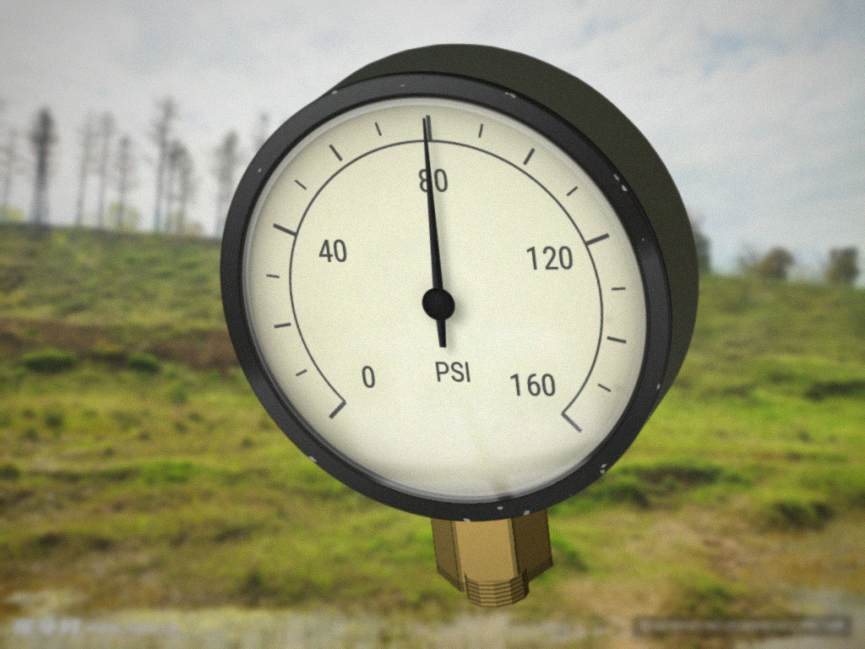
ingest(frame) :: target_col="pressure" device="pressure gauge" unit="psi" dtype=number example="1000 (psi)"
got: 80 (psi)
